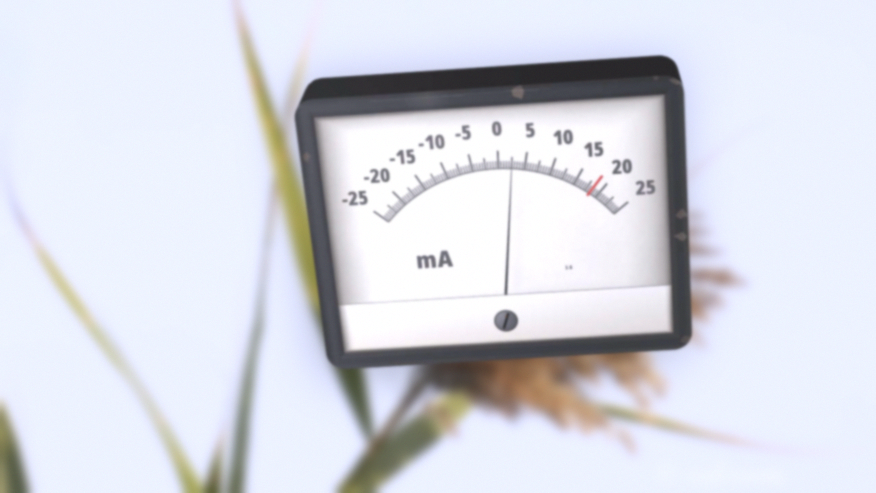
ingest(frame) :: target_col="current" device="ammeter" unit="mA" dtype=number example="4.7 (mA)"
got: 2.5 (mA)
